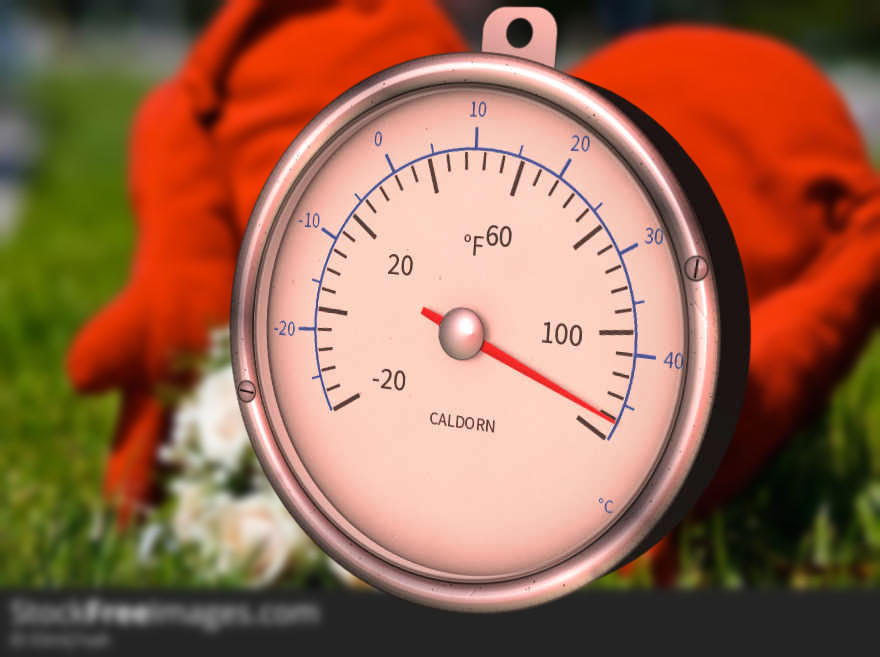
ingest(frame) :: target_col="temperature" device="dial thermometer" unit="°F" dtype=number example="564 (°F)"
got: 116 (°F)
